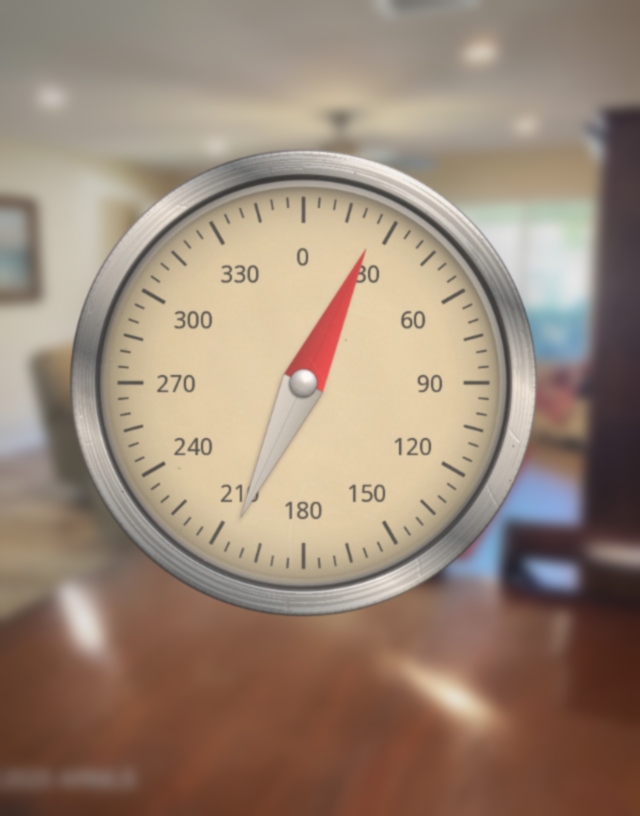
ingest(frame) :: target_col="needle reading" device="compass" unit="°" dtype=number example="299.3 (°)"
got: 25 (°)
